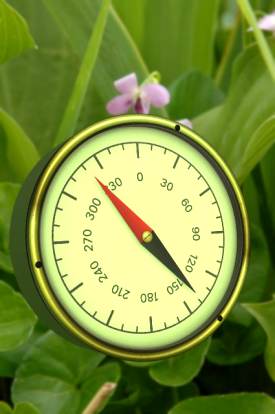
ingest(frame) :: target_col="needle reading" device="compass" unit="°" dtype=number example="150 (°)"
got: 320 (°)
